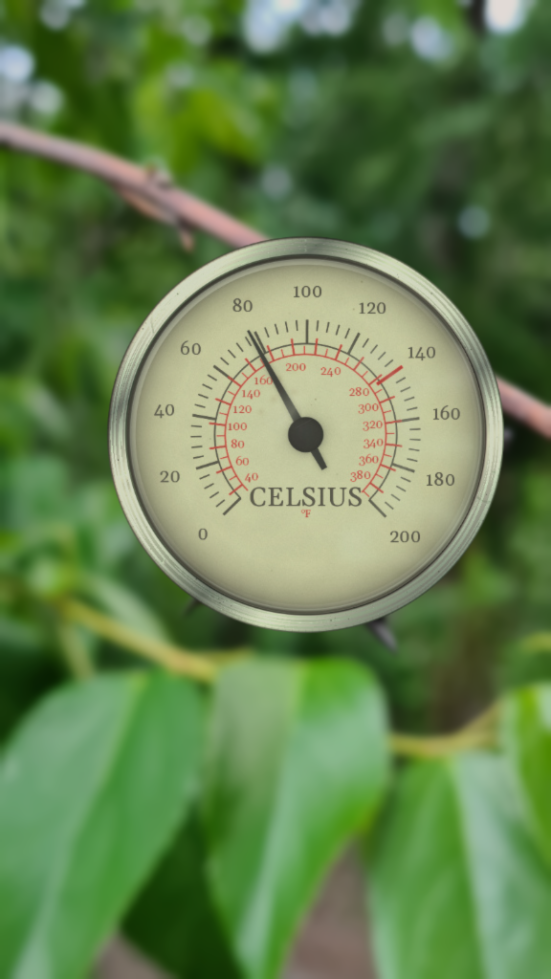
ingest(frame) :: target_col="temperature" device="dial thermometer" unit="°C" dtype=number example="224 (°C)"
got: 78 (°C)
